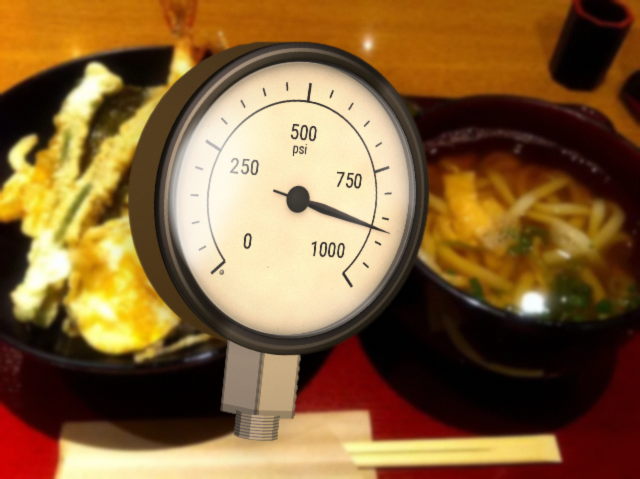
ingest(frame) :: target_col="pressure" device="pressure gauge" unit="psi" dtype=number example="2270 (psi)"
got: 875 (psi)
